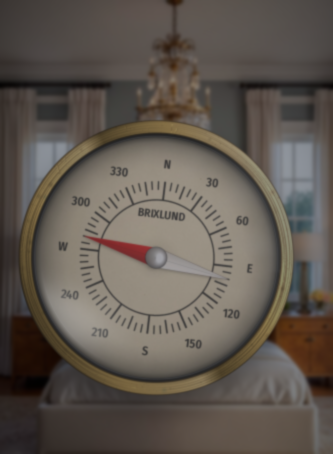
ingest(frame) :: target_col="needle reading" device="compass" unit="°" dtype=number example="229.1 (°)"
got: 280 (°)
